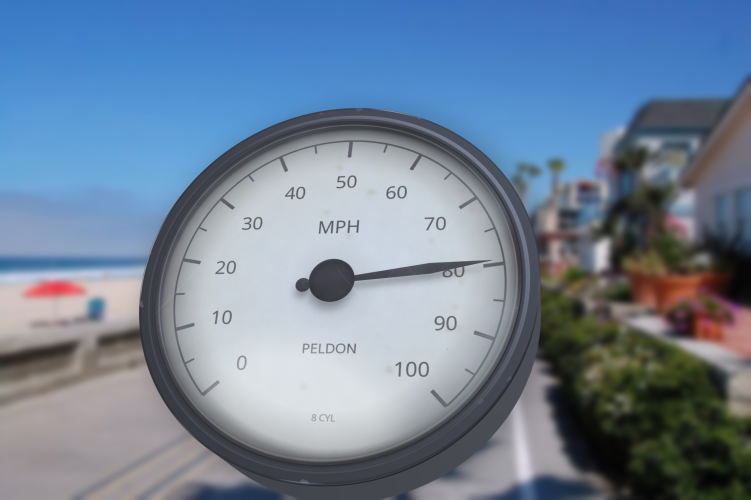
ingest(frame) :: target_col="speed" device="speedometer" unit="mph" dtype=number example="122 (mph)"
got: 80 (mph)
